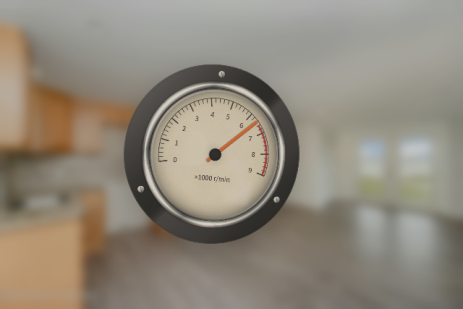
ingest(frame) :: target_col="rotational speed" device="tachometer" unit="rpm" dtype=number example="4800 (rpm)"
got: 6400 (rpm)
